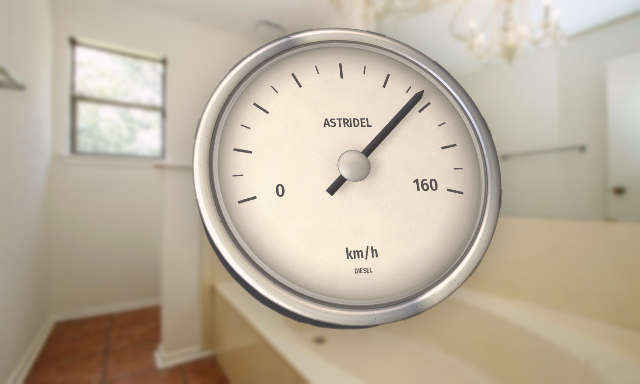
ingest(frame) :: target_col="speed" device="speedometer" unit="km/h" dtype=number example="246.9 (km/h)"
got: 115 (km/h)
